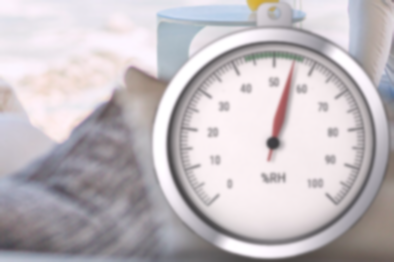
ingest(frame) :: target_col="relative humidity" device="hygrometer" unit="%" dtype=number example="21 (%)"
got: 55 (%)
